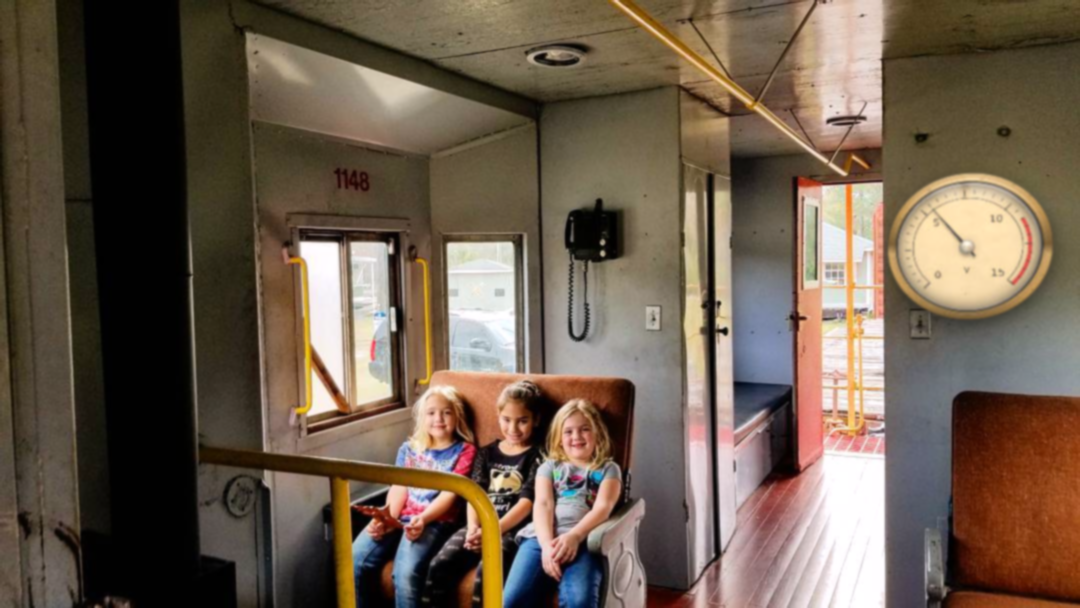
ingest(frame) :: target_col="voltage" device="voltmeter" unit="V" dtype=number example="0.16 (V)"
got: 5.5 (V)
